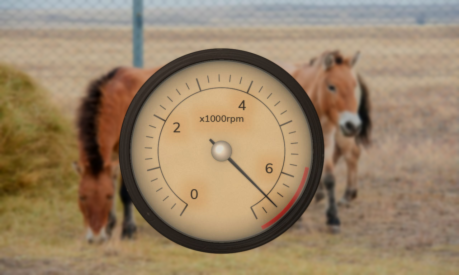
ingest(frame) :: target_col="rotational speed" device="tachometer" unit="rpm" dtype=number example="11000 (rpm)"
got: 6600 (rpm)
